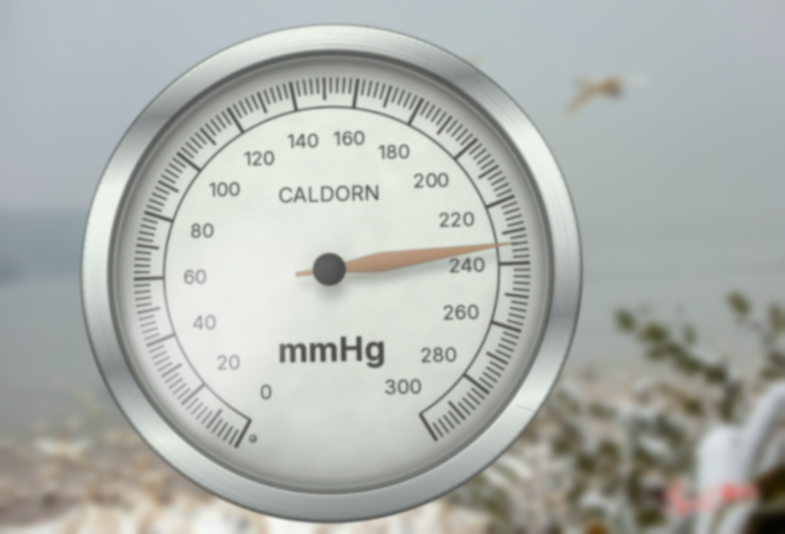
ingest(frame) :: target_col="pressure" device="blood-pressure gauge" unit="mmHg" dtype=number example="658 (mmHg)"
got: 234 (mmHg)
